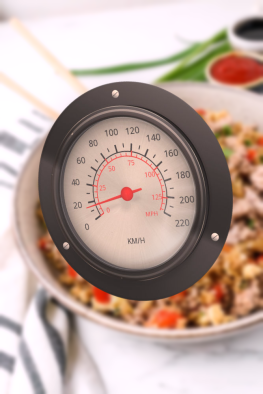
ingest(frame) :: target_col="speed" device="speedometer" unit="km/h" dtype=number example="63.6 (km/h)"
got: 15 (km/h)
